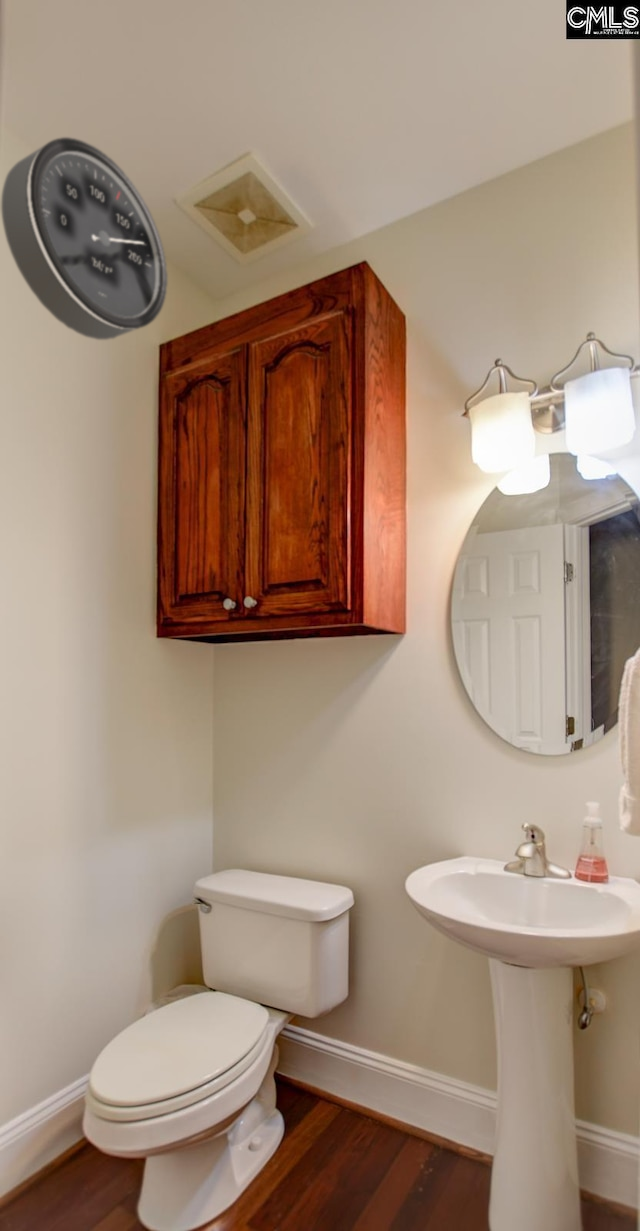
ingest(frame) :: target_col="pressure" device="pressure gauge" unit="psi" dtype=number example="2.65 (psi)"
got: 180 (psi)
